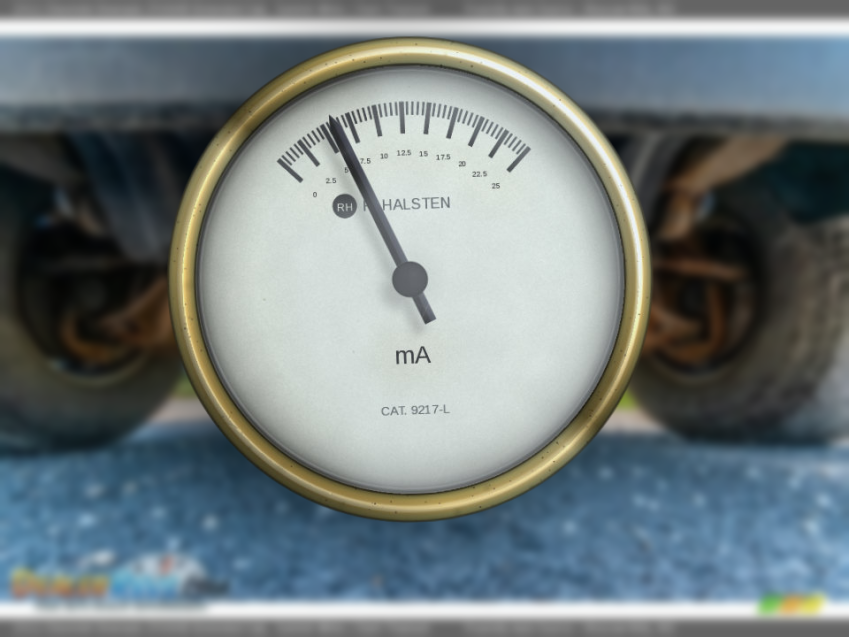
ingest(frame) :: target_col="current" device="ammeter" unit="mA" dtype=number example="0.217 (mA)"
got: 6 (mA)
